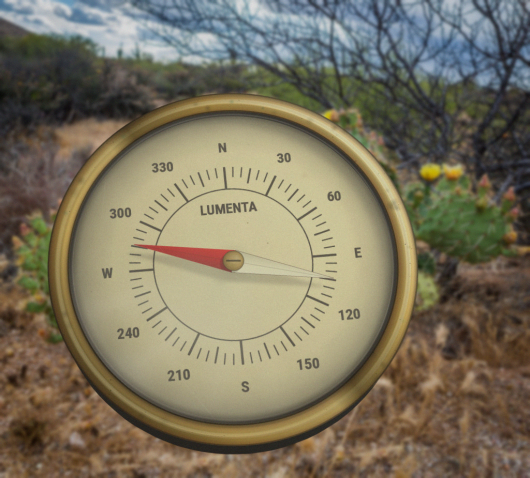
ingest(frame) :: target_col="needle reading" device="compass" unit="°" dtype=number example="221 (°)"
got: 285 (°)
